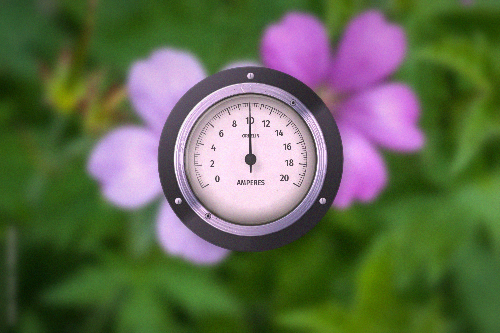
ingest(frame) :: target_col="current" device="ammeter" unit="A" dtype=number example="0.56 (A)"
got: 10 (A)
